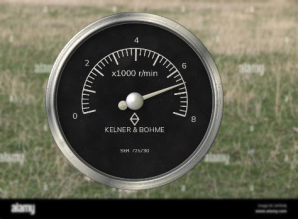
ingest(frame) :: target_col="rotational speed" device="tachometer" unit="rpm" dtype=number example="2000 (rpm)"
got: 6600 (rpm)
